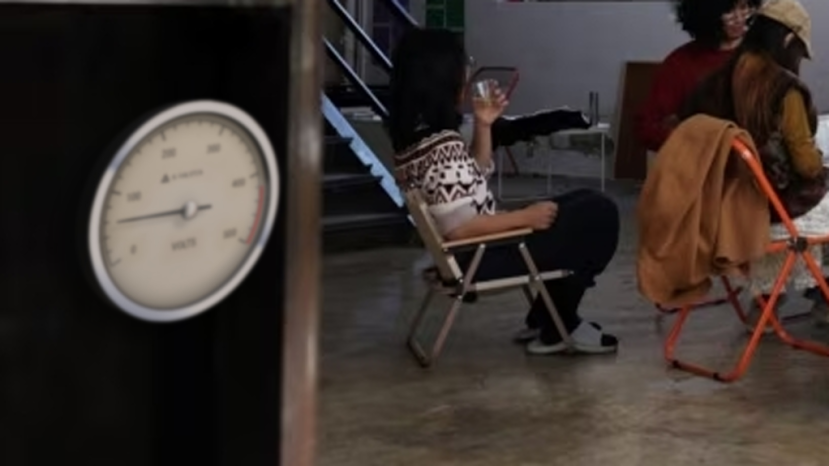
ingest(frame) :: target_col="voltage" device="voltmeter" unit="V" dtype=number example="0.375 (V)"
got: 60 (V)
